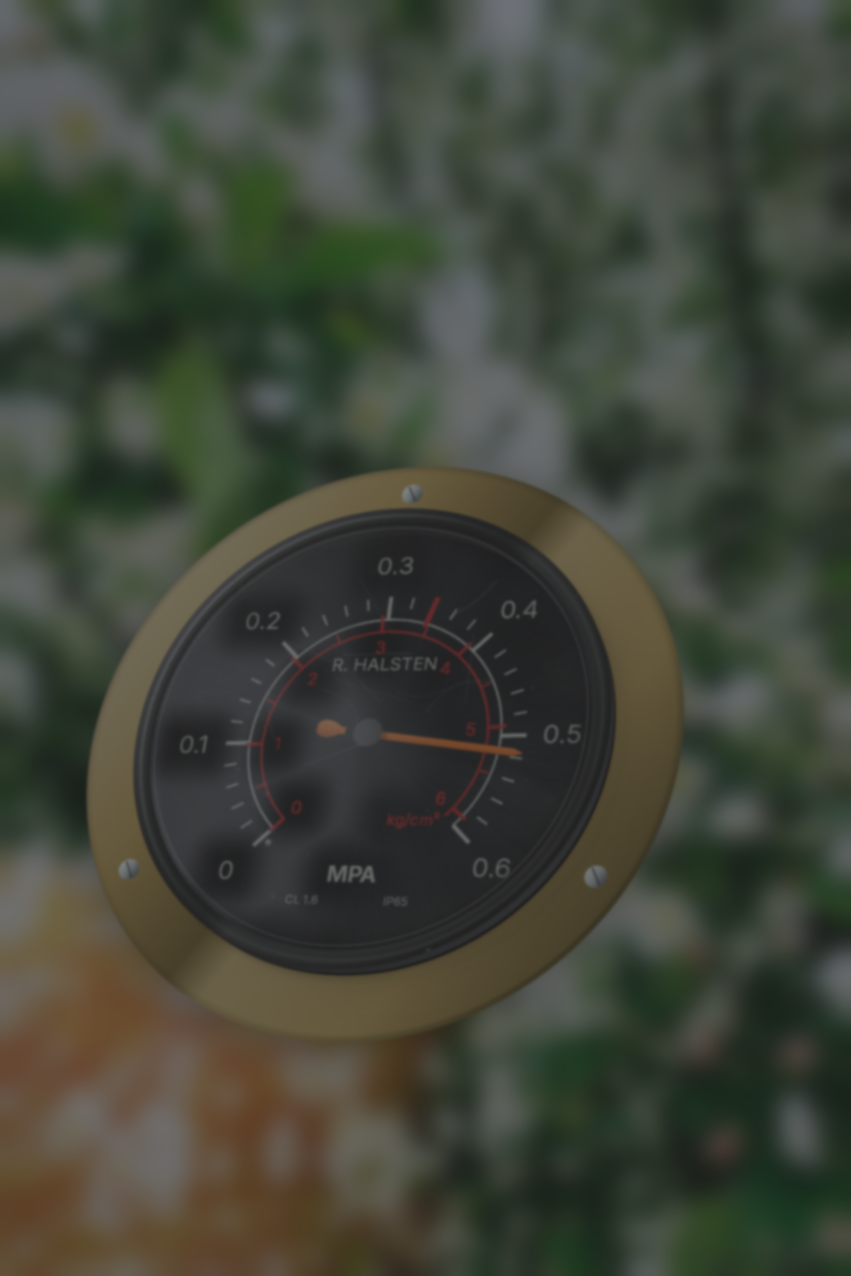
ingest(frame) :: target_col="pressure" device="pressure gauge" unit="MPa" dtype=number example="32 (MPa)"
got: 0.52 (MPa)
